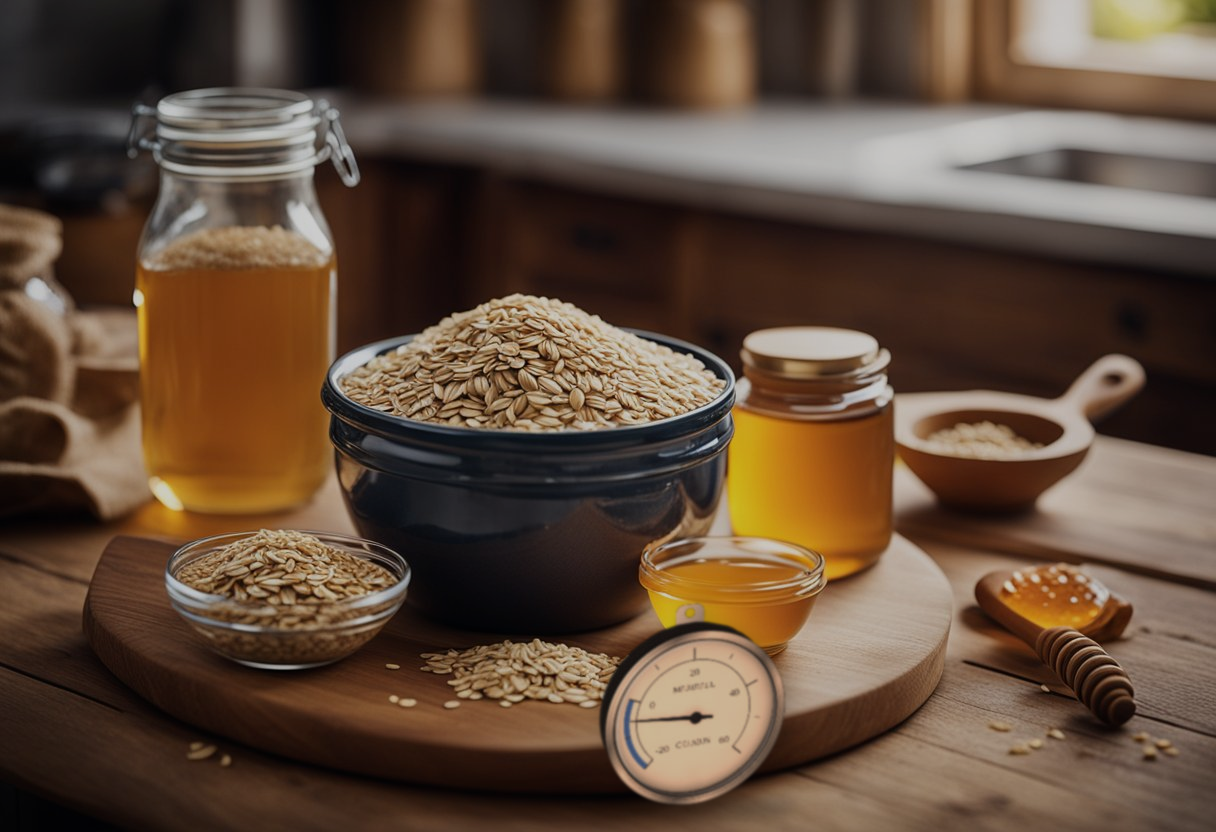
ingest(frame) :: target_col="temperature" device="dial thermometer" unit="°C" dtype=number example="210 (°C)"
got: -5 (°C)
